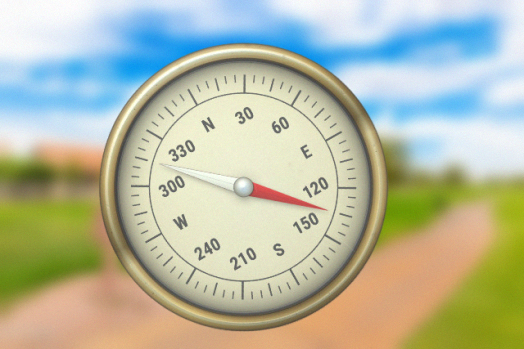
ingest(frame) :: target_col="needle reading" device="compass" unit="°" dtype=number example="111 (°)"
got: 135 (°)
